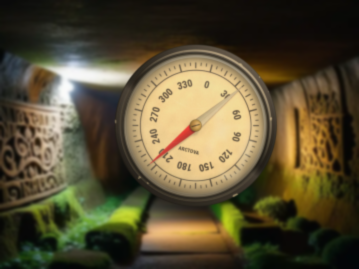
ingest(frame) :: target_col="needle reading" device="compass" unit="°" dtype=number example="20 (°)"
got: 215 (°)
